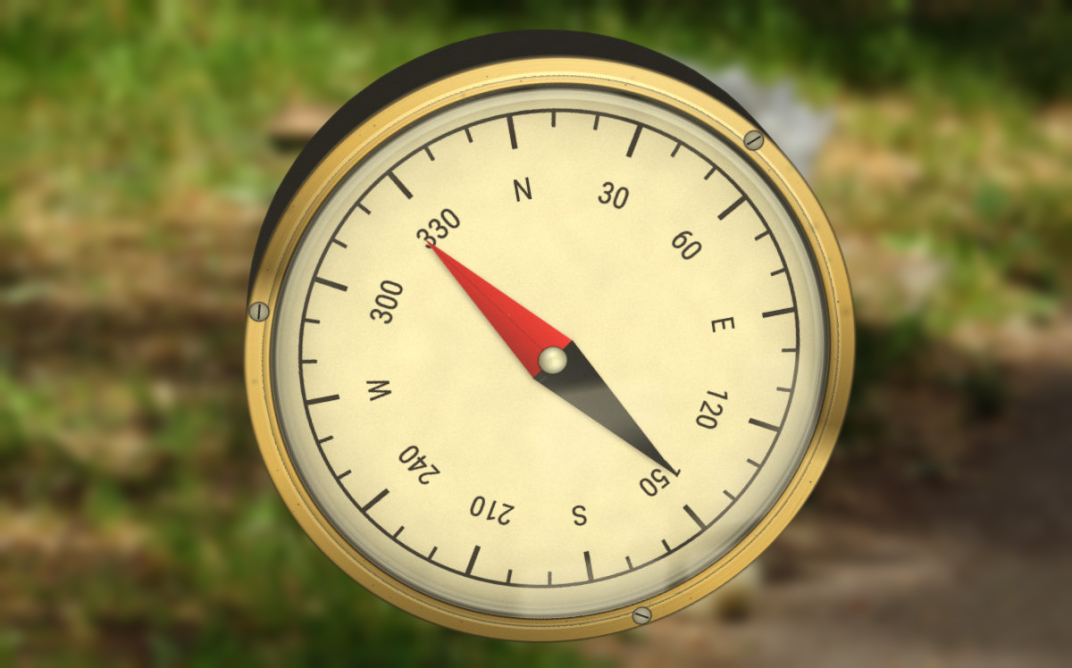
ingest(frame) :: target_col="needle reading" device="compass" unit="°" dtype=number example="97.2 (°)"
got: 325 (°)
